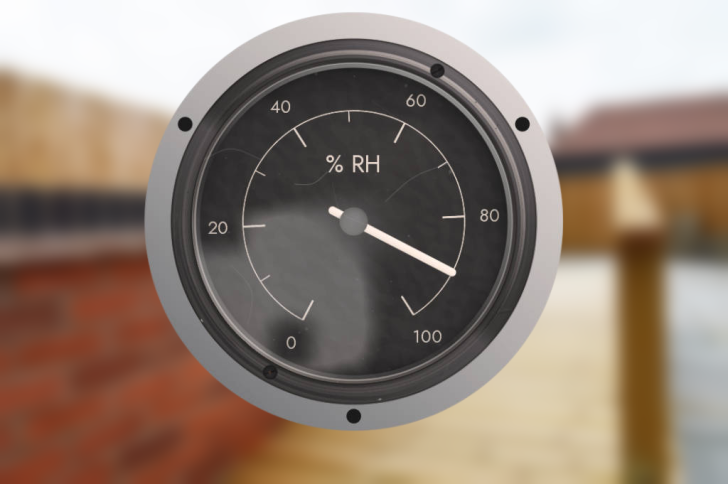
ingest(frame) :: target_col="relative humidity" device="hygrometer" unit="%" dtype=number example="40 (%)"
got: 90 (%)
